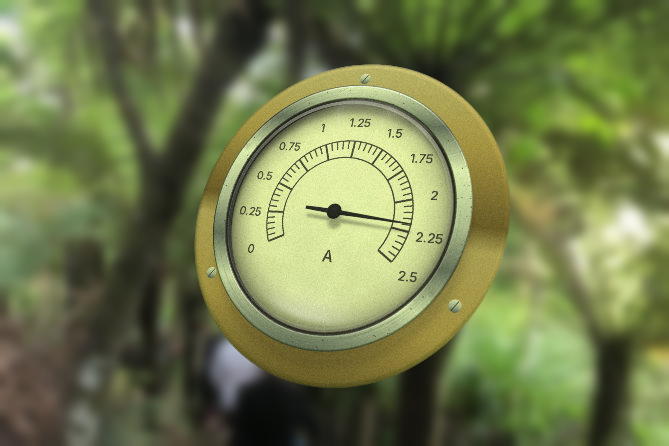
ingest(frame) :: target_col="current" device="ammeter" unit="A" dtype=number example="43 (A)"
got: 2.2 (A)
